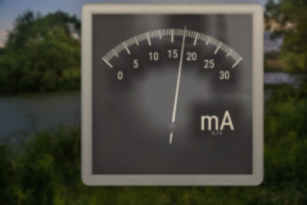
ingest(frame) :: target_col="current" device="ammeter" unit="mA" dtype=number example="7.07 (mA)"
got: 17.5 (mA)
